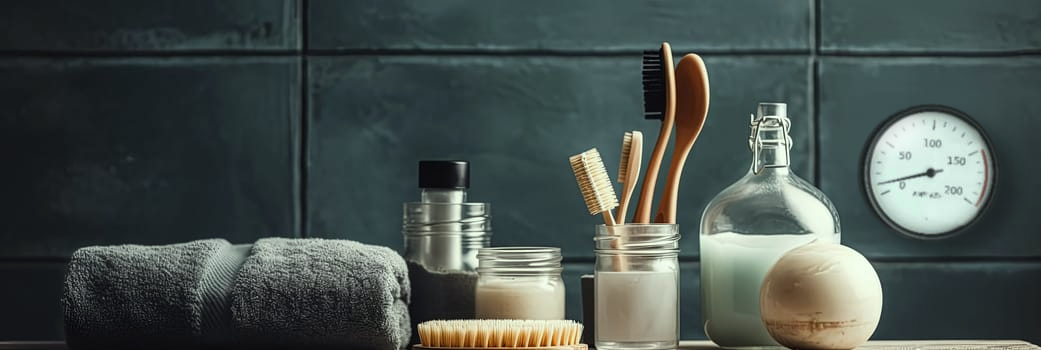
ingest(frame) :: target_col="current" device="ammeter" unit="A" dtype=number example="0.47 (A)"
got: 10 (A)
